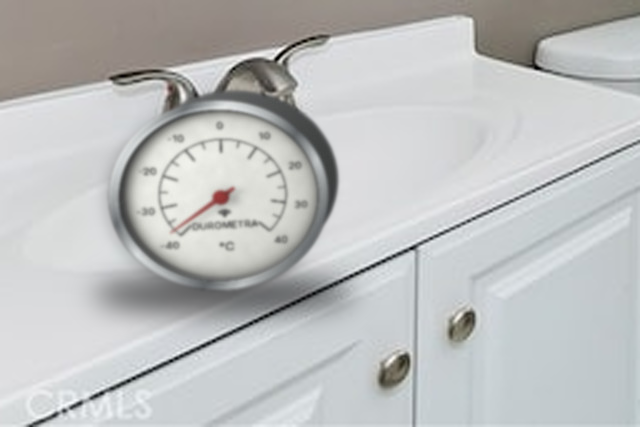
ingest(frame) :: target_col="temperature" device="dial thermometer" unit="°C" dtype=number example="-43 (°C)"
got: -37.5 (°C)
